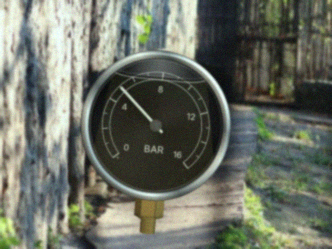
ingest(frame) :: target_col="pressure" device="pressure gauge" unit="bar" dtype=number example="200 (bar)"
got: 5 (bar)
